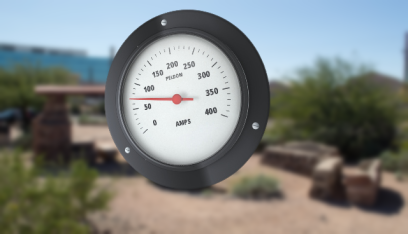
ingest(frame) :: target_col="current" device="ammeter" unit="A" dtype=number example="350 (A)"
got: 70 (A)
